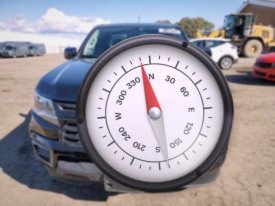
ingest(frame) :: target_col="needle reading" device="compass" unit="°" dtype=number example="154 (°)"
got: 350 (°)
